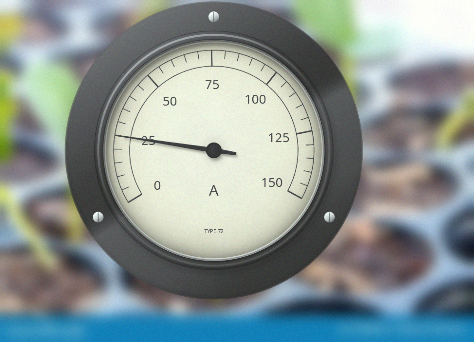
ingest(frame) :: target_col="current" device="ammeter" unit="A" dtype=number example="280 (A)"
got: 25 (A)
